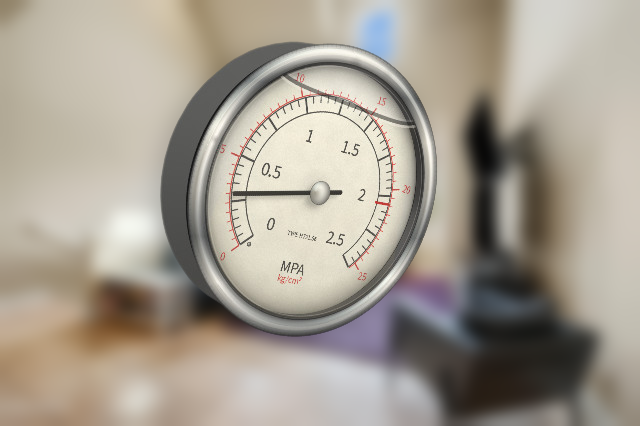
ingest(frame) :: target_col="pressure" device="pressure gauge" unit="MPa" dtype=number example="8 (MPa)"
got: 0.3 (MPa)
